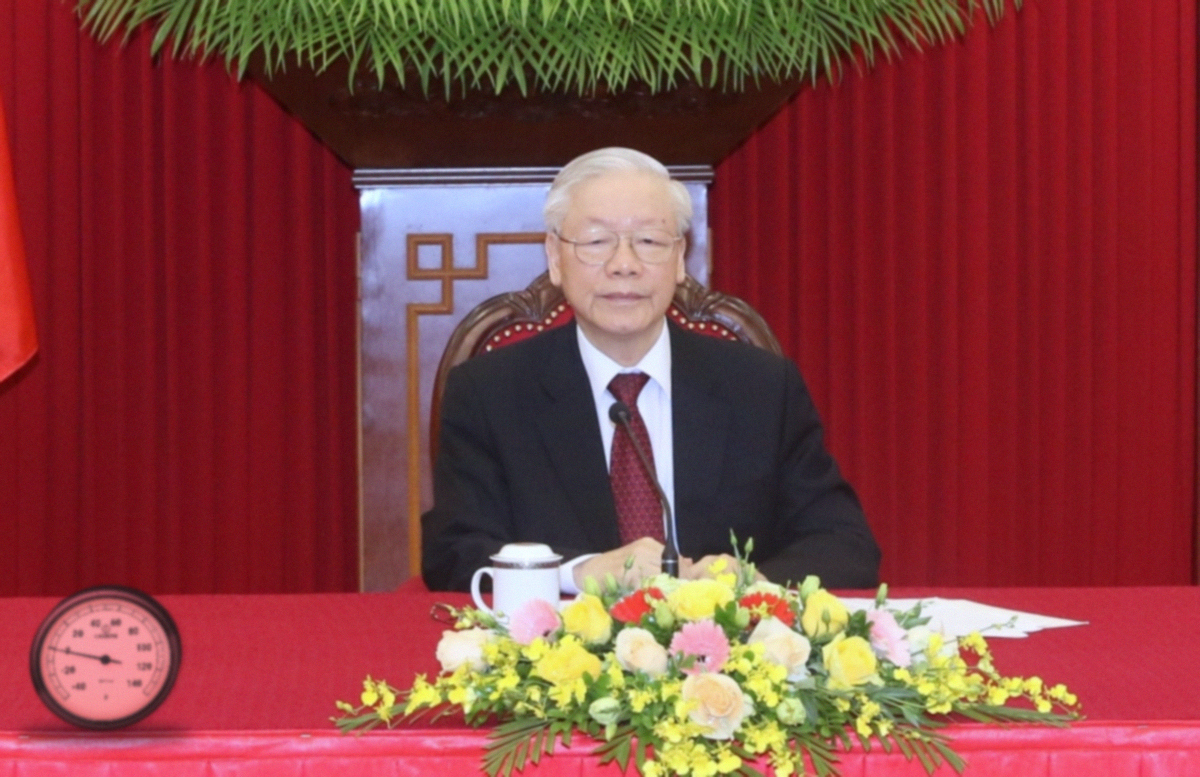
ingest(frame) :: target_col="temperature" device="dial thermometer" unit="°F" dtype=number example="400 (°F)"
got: 0 (°F)
